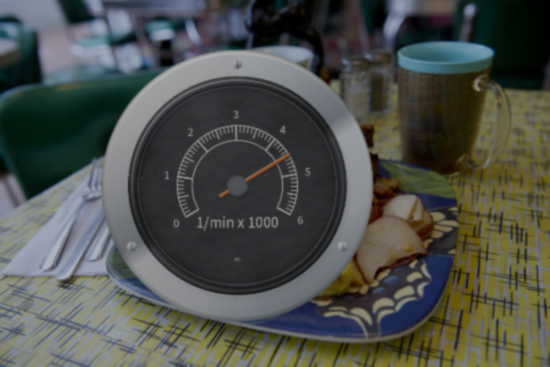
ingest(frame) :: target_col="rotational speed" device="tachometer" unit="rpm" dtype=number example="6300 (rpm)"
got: 4500 (rpm)
